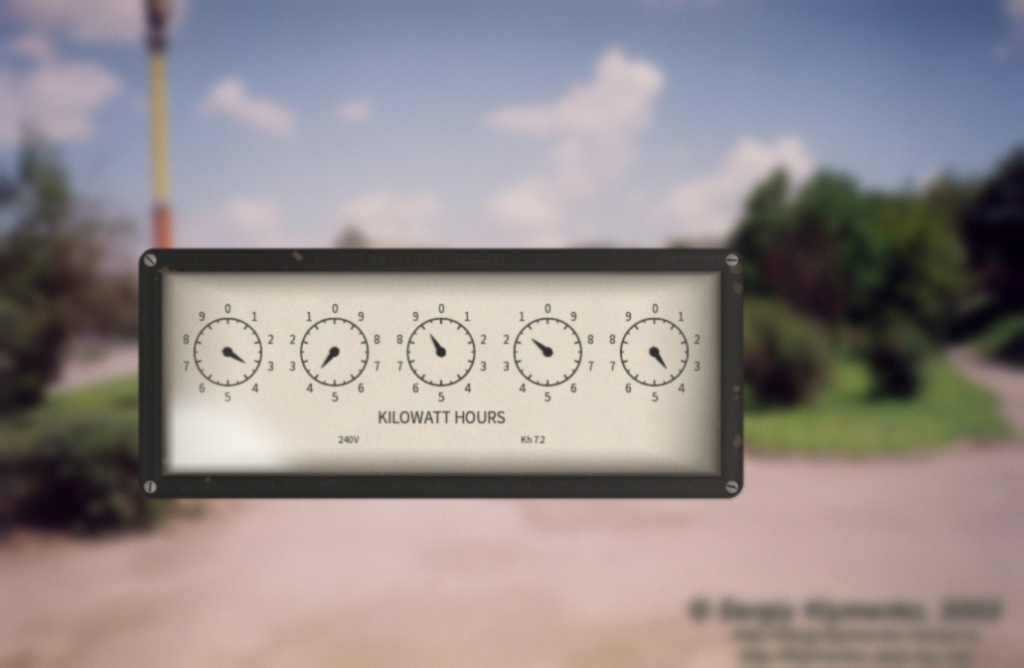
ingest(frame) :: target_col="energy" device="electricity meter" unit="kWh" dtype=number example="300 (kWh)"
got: 33914 (kWh)
